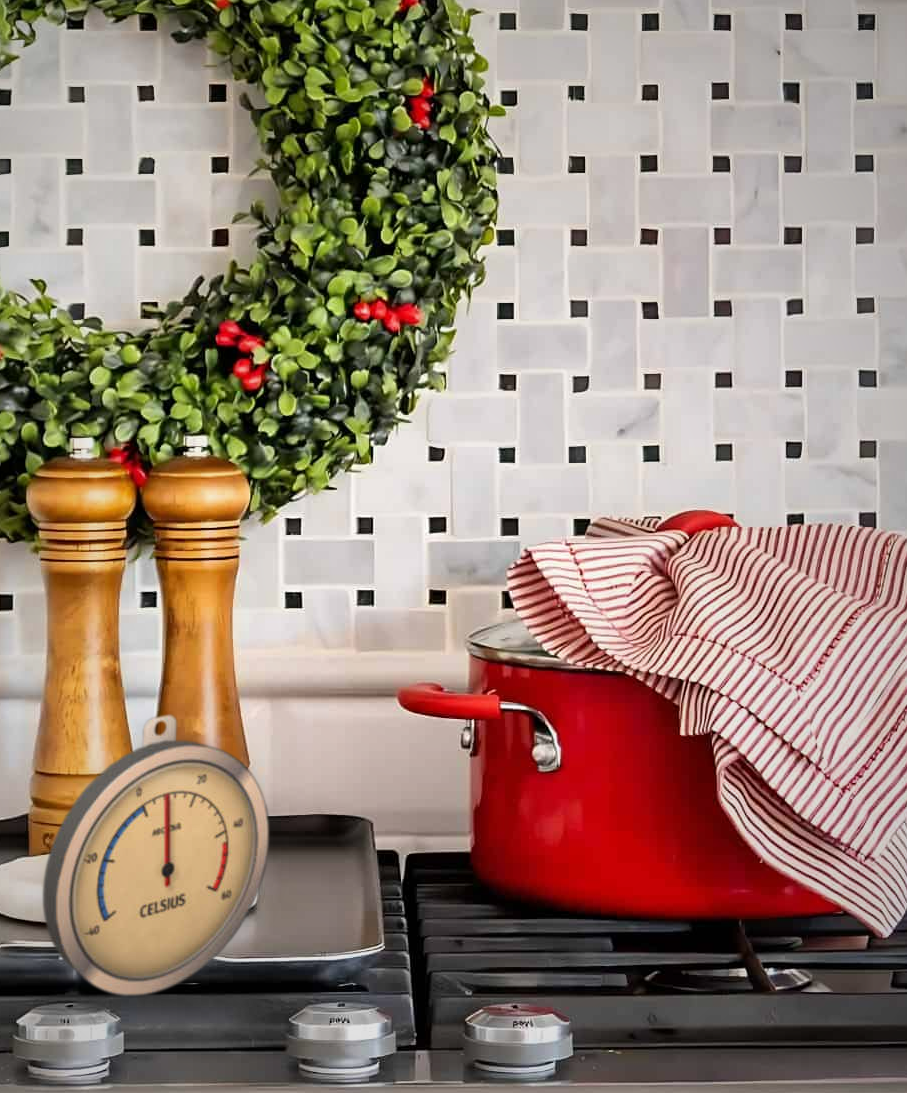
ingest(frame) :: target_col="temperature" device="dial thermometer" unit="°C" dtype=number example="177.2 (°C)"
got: 8 (°C)
